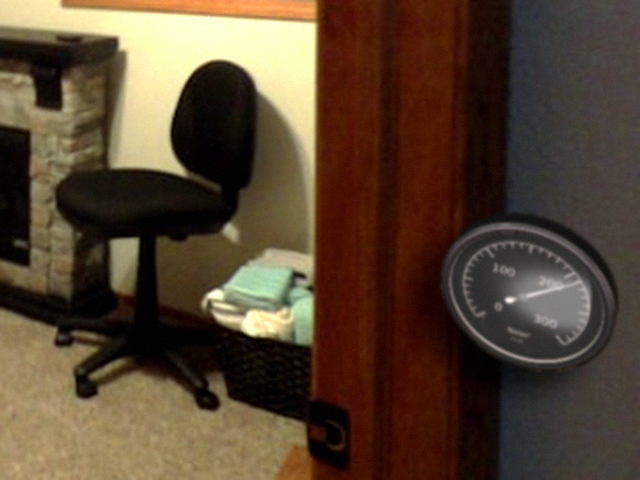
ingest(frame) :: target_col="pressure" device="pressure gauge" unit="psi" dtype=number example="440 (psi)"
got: 210 (psi)
